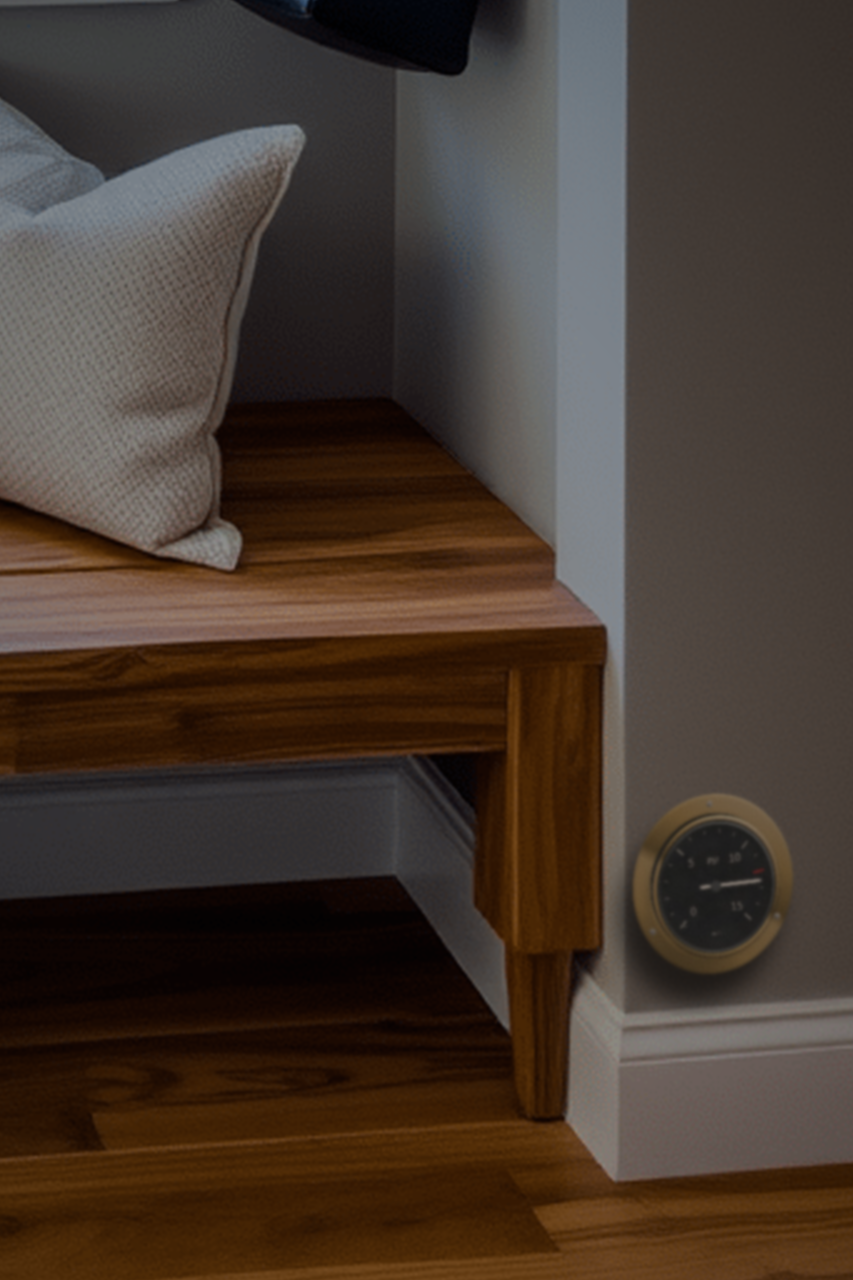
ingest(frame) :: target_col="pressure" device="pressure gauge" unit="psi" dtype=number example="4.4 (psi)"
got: 12.5 (psi)
